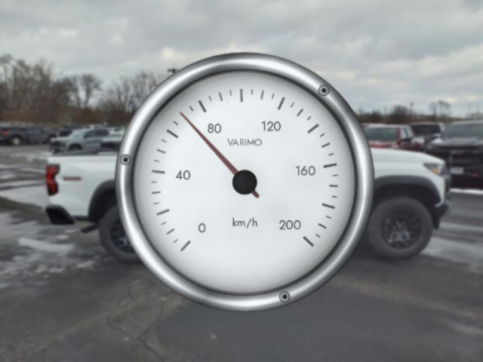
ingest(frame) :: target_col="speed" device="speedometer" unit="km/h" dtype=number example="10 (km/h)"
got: 70 (km/h)
